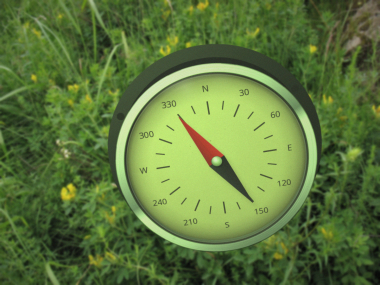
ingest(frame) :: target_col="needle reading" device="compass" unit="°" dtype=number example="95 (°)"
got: 330 (°)
